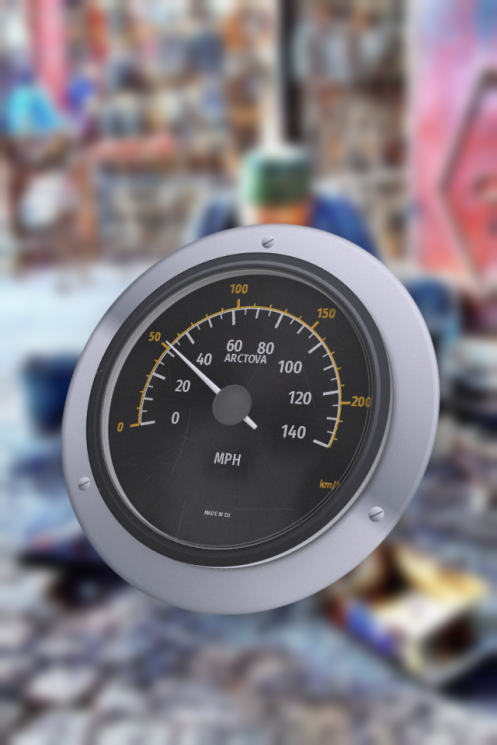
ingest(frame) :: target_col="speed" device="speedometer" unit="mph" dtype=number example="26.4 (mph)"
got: 32.5 (mph)
